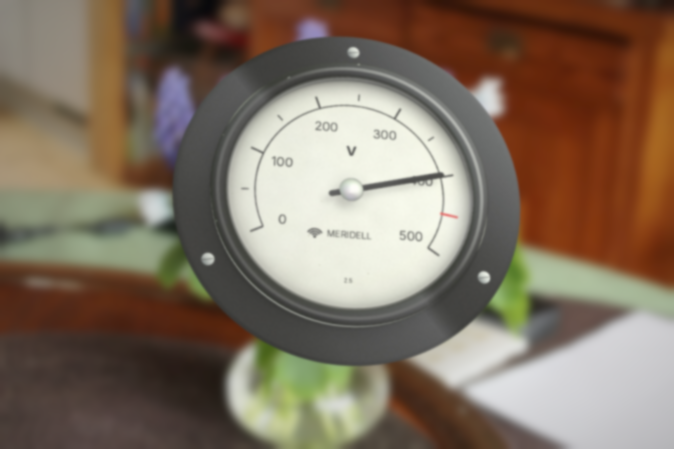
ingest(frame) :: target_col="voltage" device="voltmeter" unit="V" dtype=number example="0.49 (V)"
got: 400 (V)
